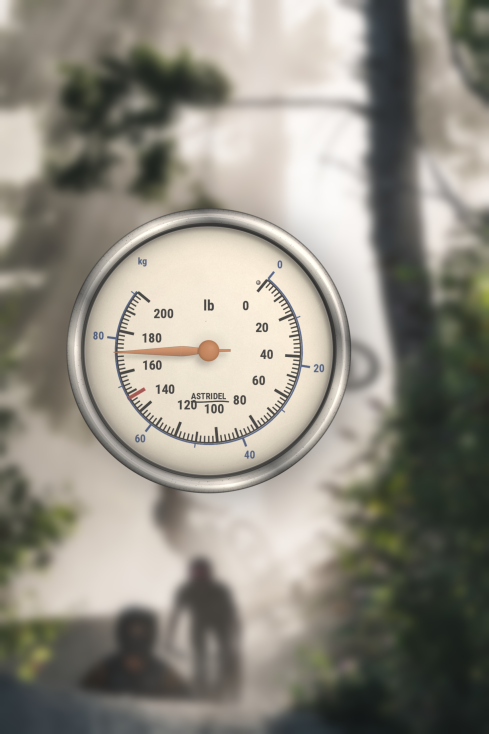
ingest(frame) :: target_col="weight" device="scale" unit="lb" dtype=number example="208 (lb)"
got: 170 (lb)
